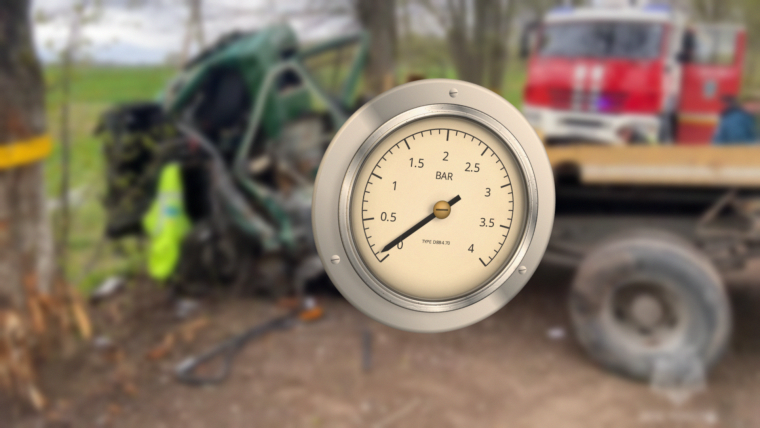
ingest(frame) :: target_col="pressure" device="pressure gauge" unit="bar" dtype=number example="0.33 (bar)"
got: 0.1 (bar)
